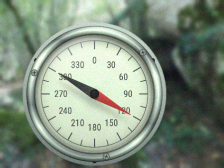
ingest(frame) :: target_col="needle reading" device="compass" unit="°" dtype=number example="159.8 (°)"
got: 120 (°)
